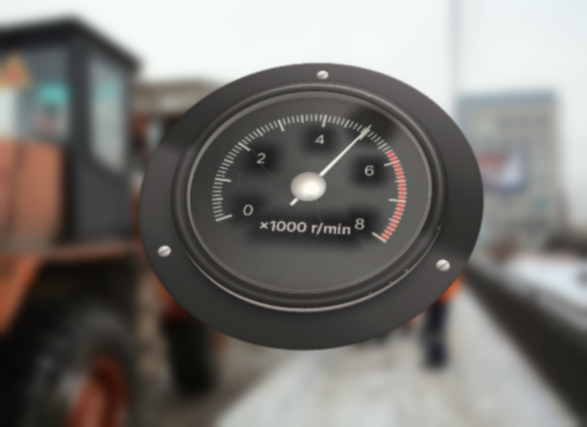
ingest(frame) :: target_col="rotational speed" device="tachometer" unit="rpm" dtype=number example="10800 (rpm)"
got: 5000 (rpm)
